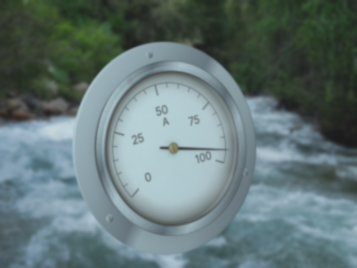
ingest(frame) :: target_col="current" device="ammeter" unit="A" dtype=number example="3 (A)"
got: 95 (A)
